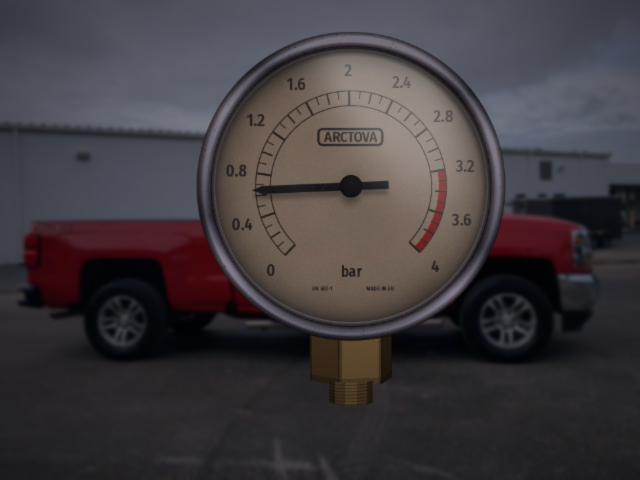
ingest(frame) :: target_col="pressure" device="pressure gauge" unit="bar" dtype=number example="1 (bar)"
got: 0.65 (bar)
